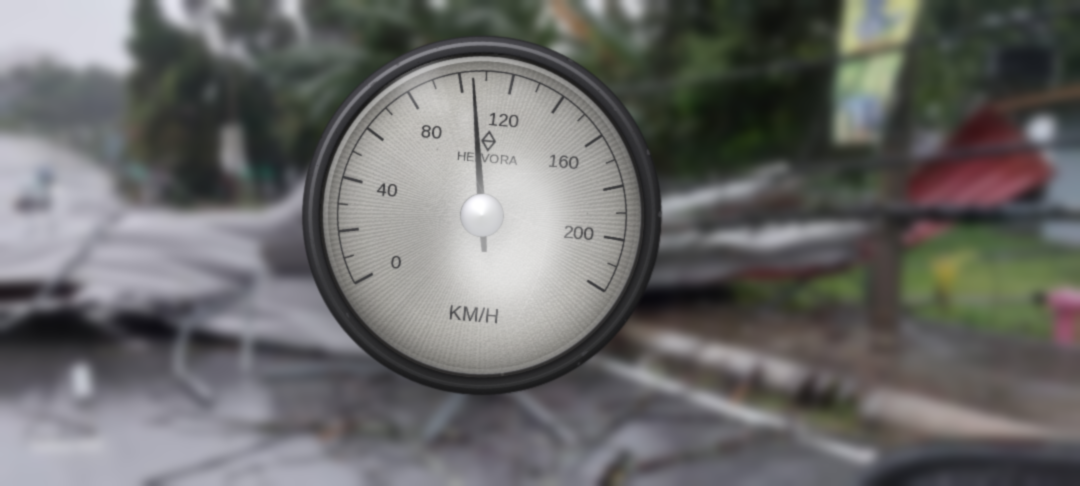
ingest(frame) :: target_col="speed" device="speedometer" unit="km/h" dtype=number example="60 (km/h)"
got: 105 (km/h)
